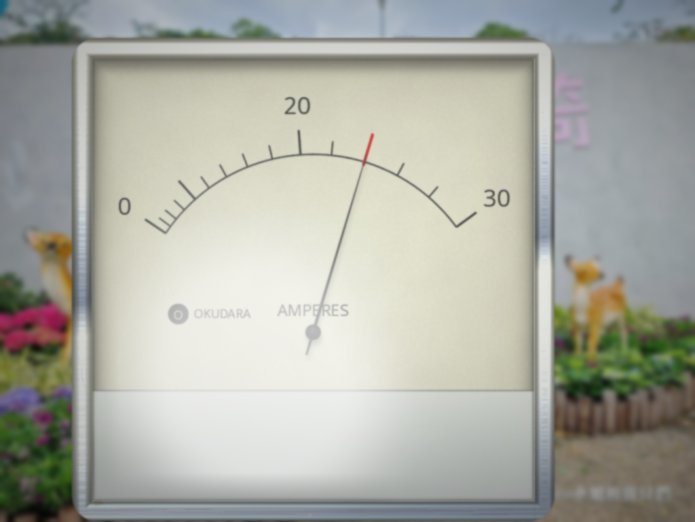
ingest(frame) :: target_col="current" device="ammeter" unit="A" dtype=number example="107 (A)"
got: 24 (A)
